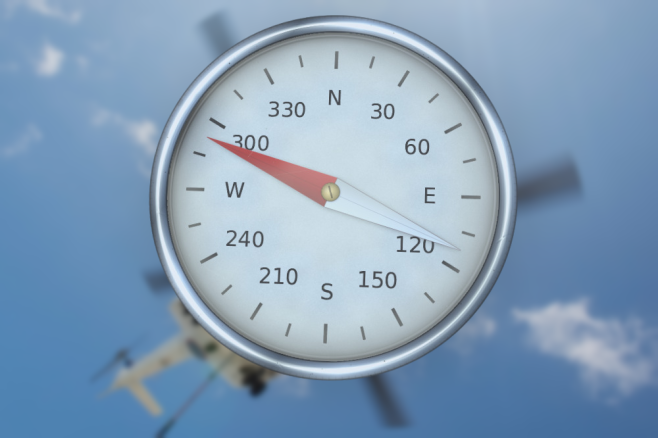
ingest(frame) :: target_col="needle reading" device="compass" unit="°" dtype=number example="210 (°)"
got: 292.5 (°)
